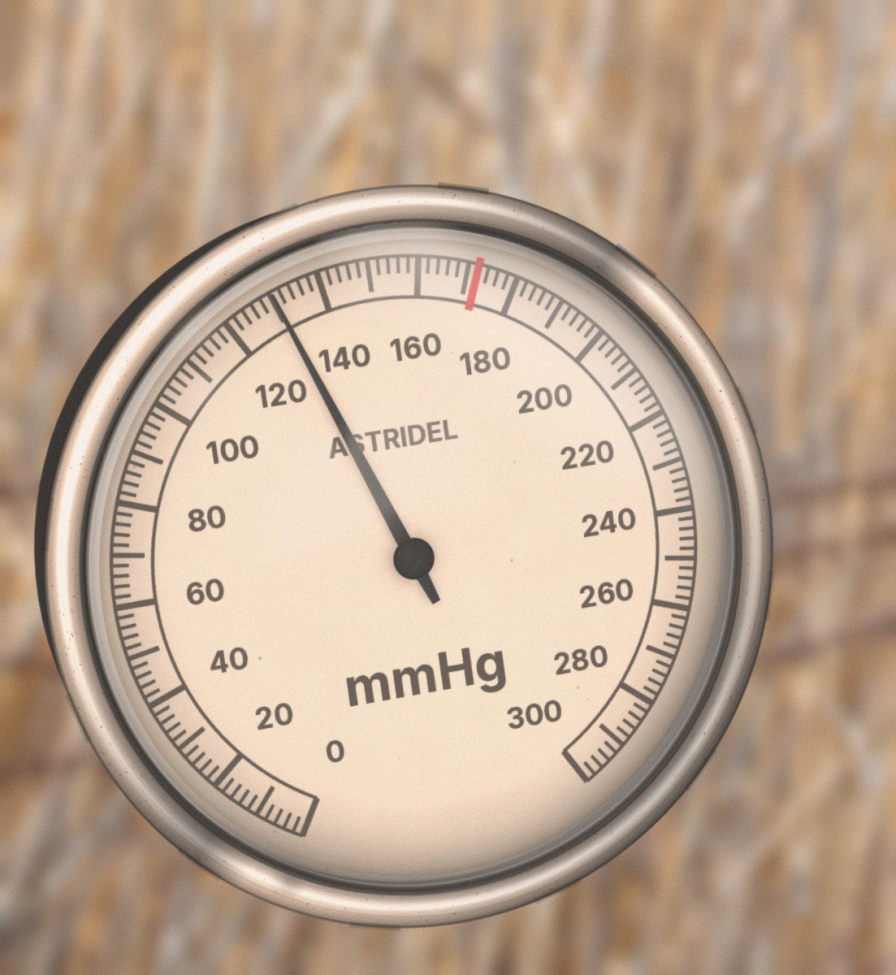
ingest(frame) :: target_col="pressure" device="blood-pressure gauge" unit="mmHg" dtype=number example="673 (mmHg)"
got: 130 (mmHg)
